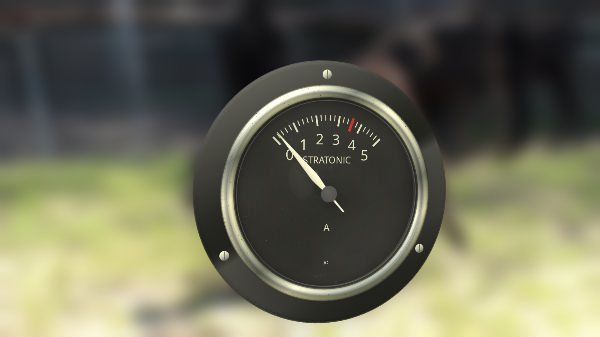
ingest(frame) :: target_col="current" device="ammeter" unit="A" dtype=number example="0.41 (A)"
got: 0.2 (A)
